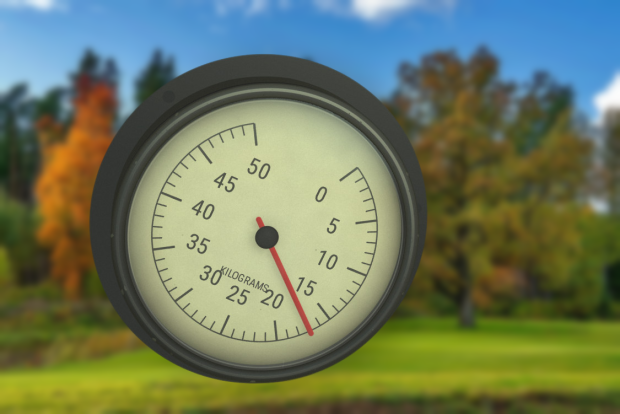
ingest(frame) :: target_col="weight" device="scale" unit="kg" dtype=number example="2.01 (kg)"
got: 17 (kg)
